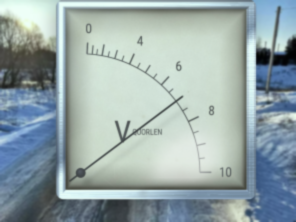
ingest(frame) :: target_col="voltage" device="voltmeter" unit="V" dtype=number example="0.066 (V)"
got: 7 (V)
